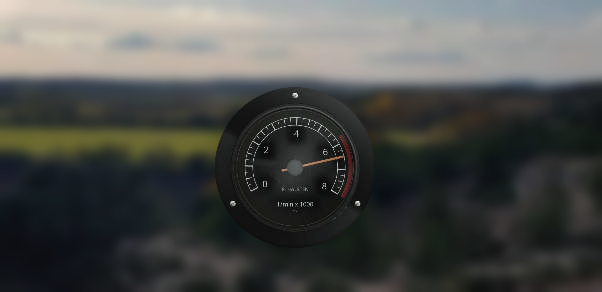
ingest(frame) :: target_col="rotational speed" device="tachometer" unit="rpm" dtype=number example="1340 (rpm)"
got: 6500 (rpm)
